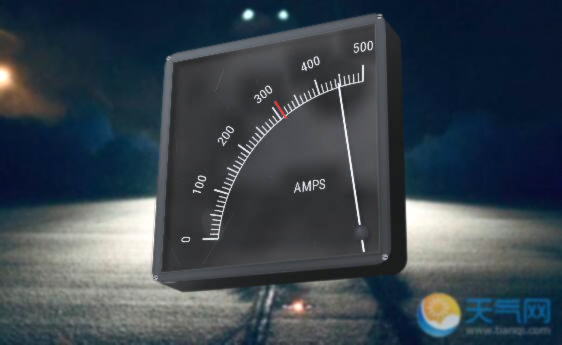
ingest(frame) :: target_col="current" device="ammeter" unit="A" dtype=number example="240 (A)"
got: 450 (A)
